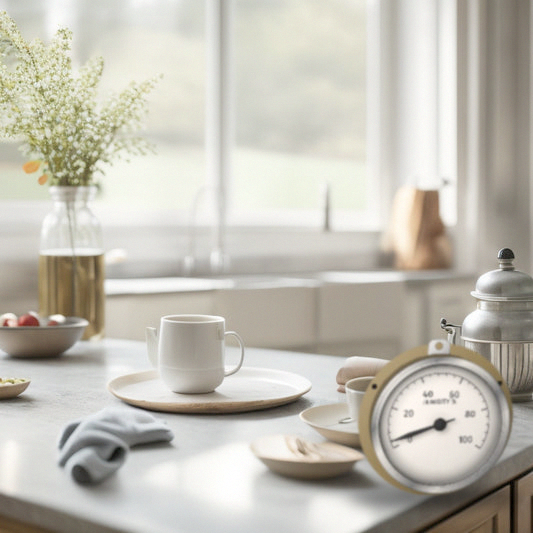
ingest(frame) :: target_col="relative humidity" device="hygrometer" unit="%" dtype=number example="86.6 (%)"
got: 4 (%)
